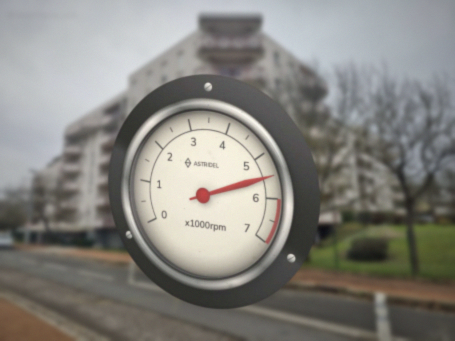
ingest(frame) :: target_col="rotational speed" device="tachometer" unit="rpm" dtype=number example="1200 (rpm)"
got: 5500 (rpm)
